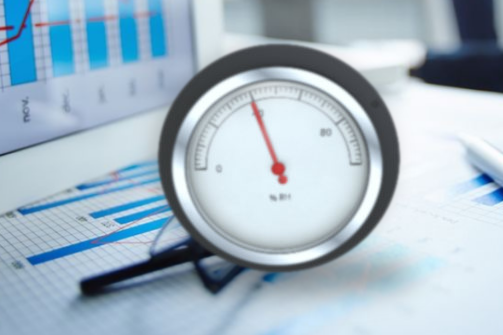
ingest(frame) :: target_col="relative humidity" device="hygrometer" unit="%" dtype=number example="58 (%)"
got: 40 (%)
